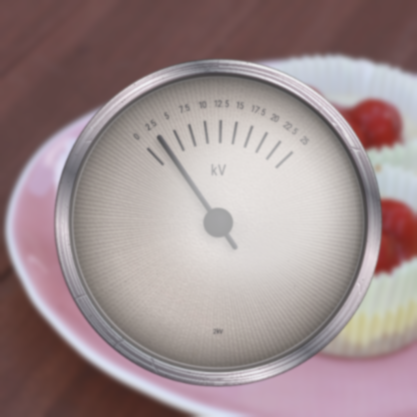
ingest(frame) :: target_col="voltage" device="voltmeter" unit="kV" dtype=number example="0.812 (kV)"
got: 2.5 (kV)
